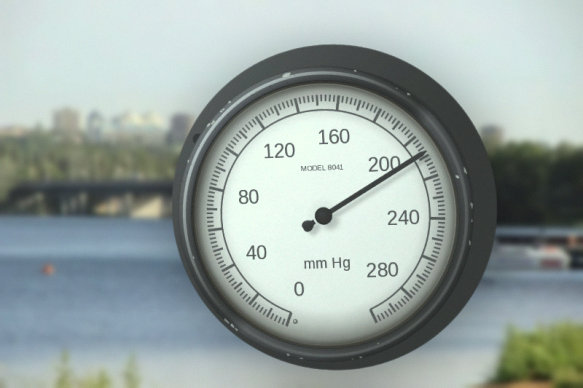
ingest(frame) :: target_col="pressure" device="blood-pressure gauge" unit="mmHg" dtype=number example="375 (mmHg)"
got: 208 (mmHg)
